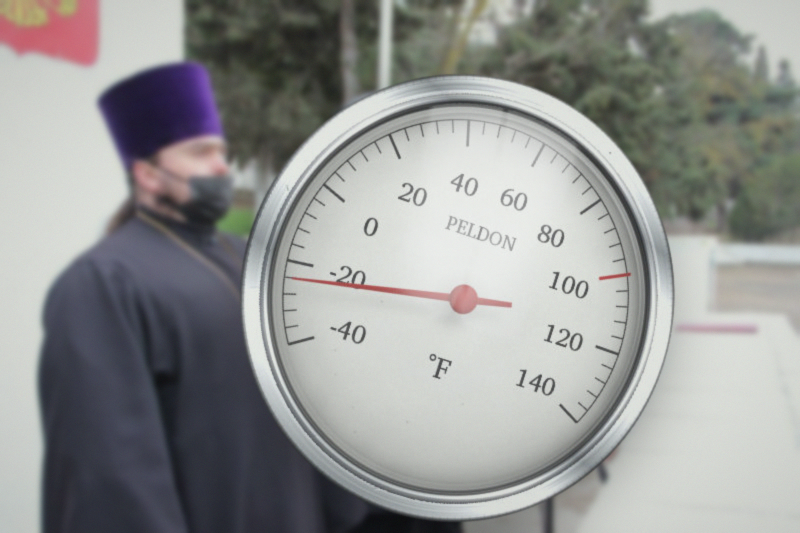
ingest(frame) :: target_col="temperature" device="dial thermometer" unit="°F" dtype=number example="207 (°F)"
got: -24 (°F)
